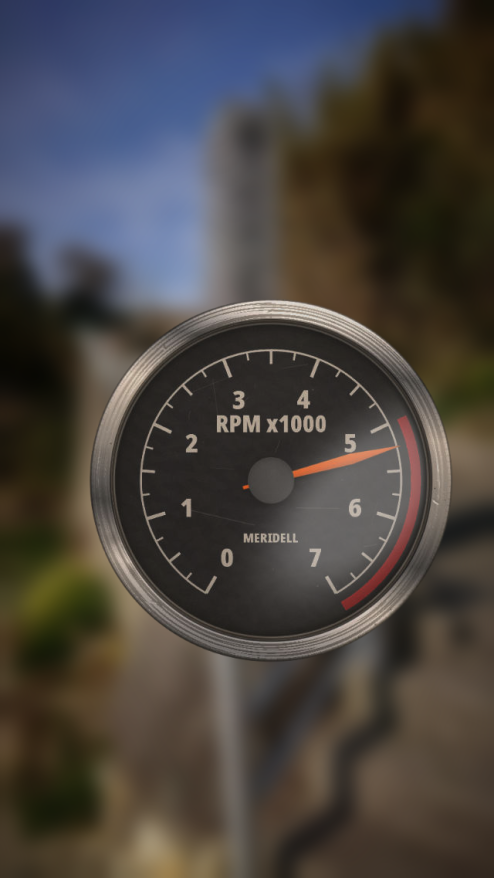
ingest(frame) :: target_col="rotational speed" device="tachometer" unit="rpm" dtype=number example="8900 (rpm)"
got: 5250 (rpm)
